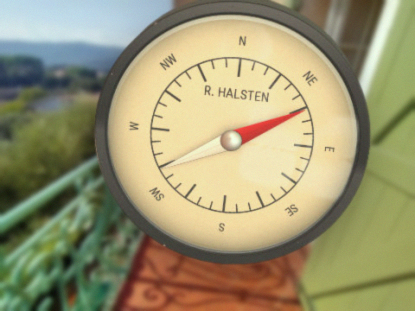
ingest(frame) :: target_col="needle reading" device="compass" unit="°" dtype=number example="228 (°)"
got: 60 (°)
